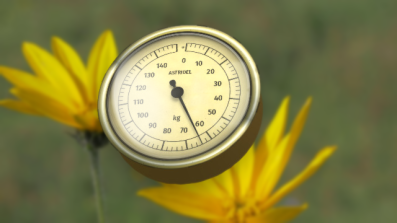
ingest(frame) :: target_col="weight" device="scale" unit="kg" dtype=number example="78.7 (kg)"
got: 64 (kg)
